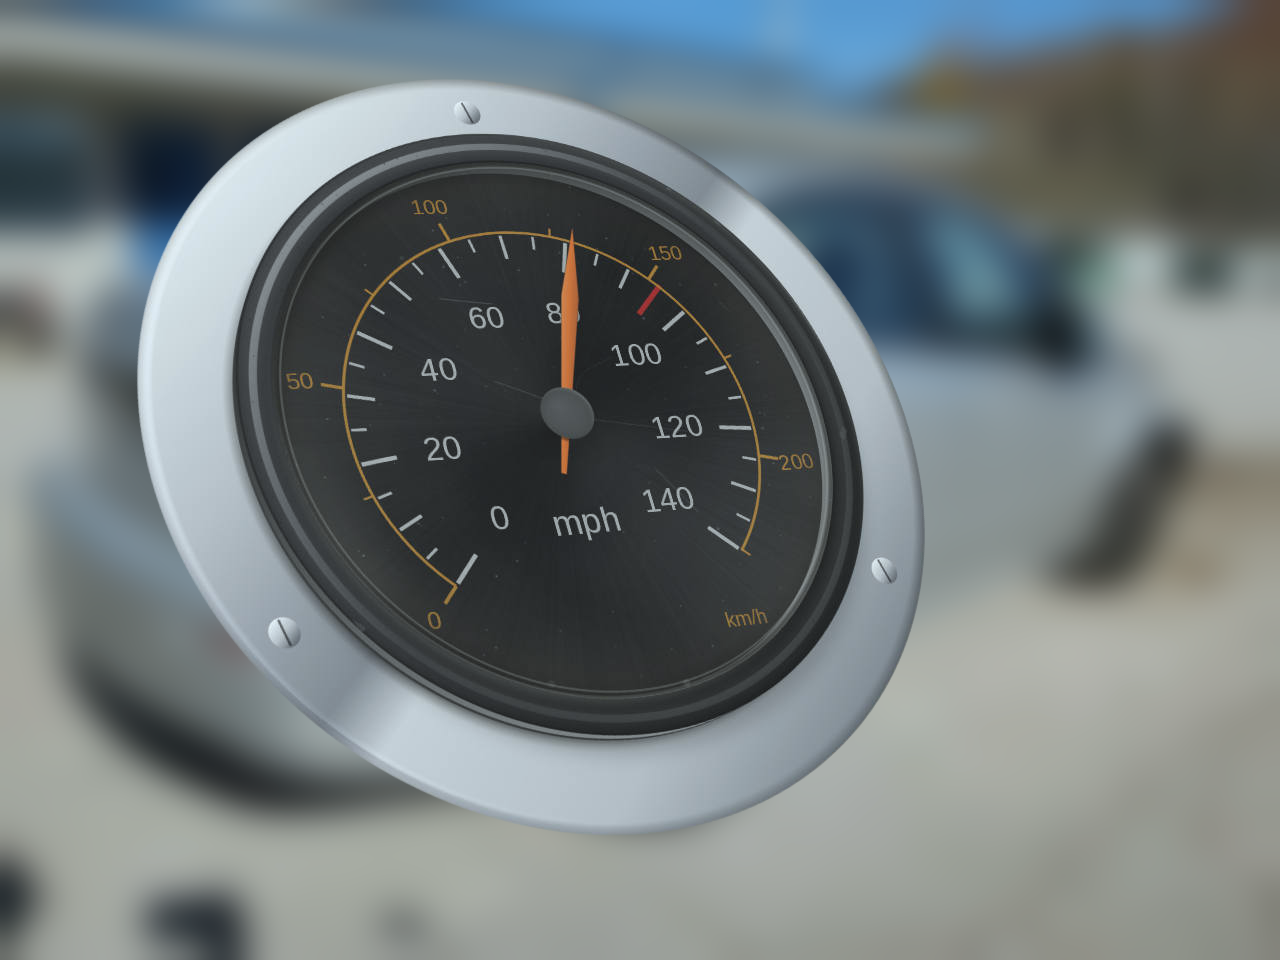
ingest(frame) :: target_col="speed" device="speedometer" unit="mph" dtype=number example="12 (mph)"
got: 80 (mph)
